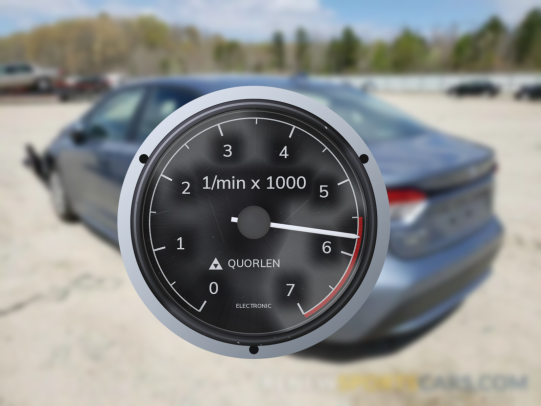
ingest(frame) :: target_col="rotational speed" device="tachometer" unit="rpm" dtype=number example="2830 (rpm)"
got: 5750 (rpm)
